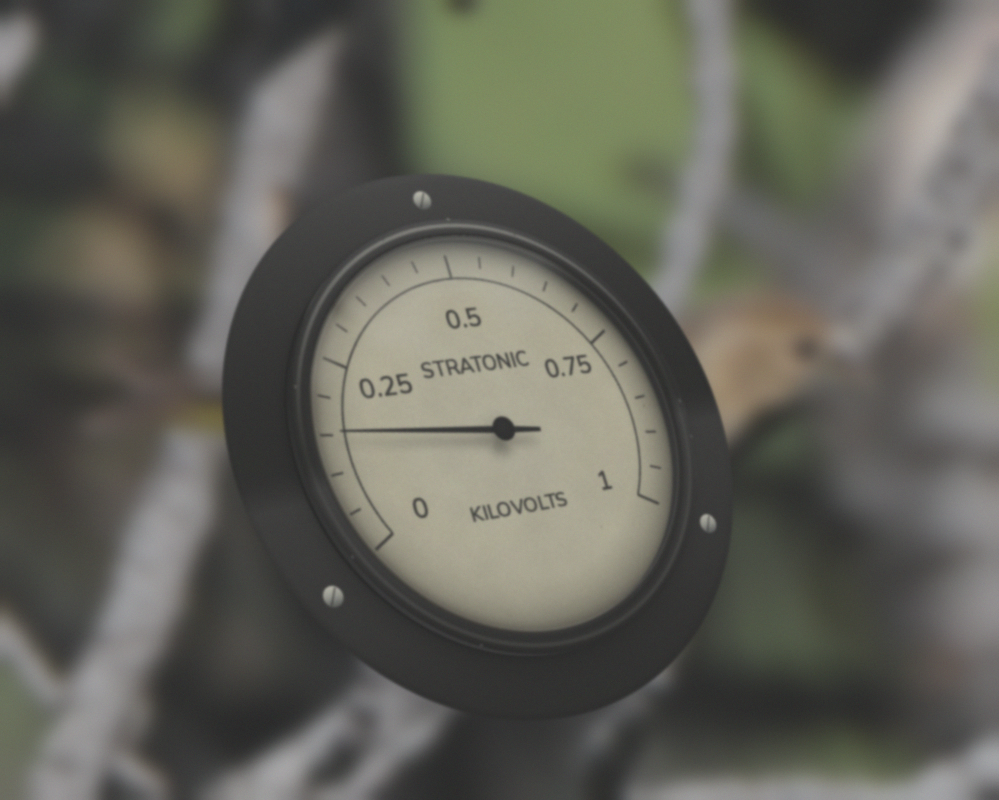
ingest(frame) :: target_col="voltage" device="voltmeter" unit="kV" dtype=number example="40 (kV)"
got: 0.15 (kV)
